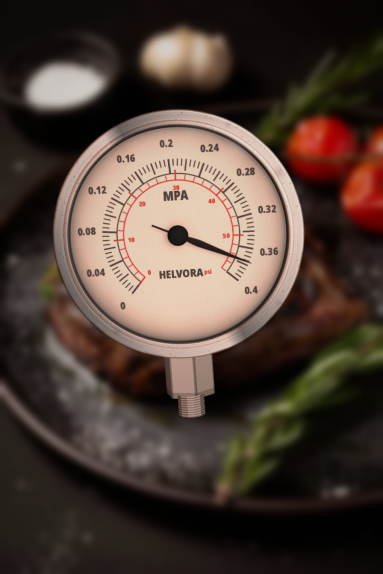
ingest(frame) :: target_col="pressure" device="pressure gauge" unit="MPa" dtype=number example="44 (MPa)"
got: 0.375 (MPa)
